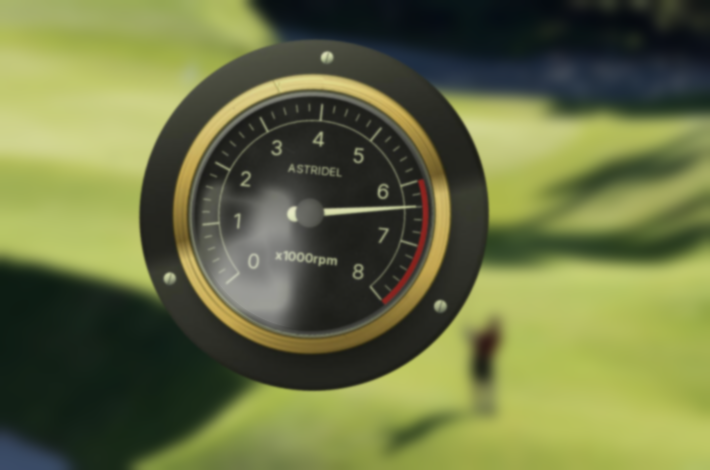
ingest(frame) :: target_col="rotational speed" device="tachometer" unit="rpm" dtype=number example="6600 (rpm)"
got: 6400 (rpm)
